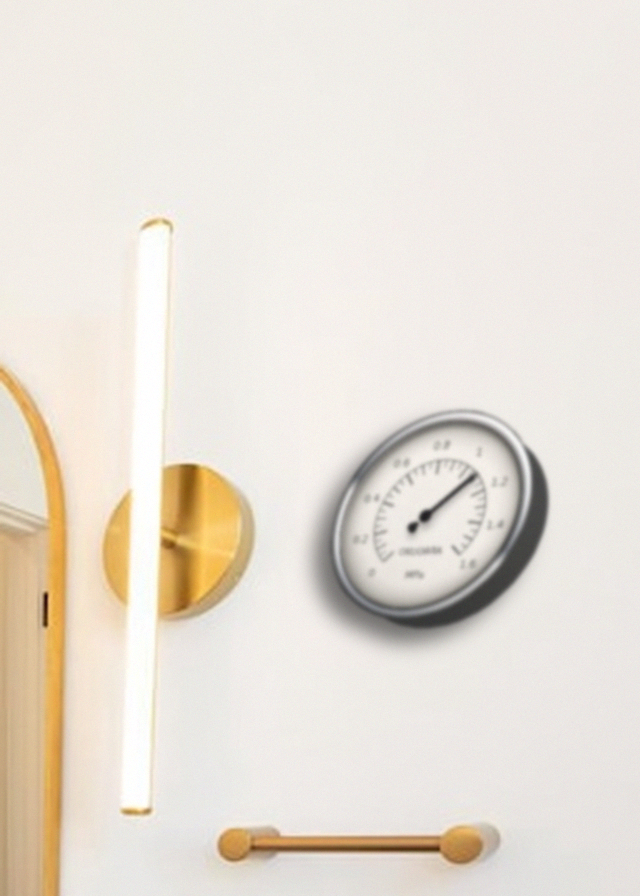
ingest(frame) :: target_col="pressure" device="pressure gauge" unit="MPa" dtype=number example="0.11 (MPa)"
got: 1.1 (MPa)
